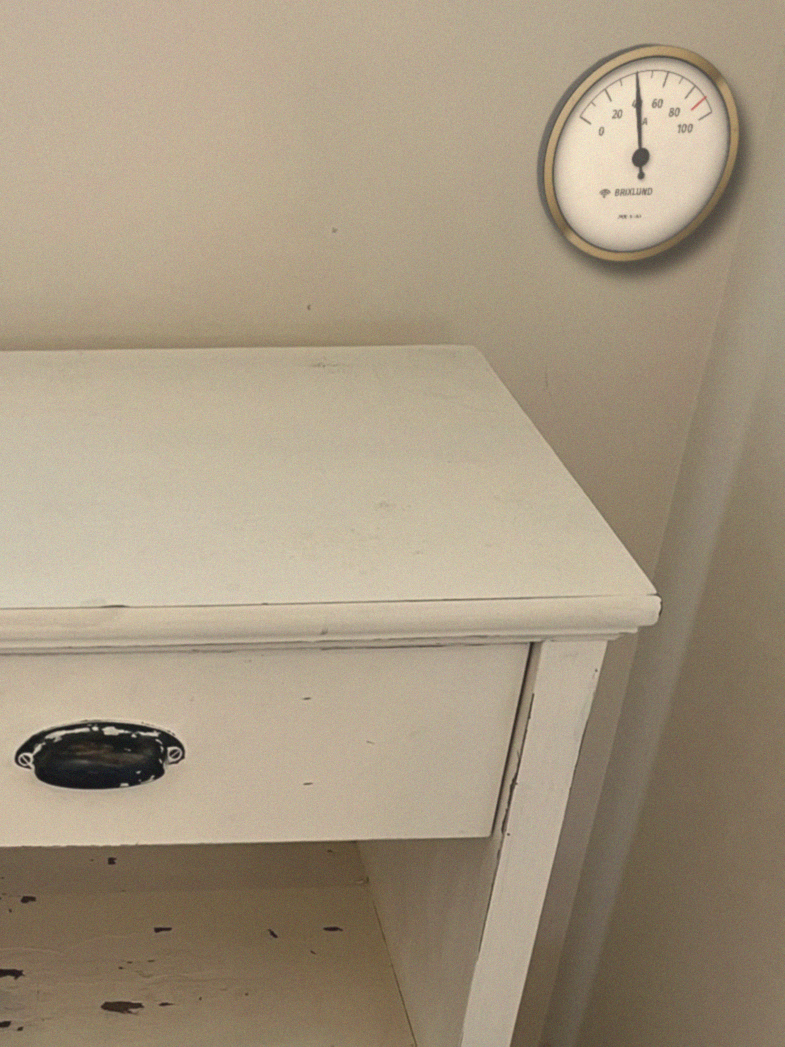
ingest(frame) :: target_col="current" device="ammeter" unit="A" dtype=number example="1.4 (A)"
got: 40 (A)
